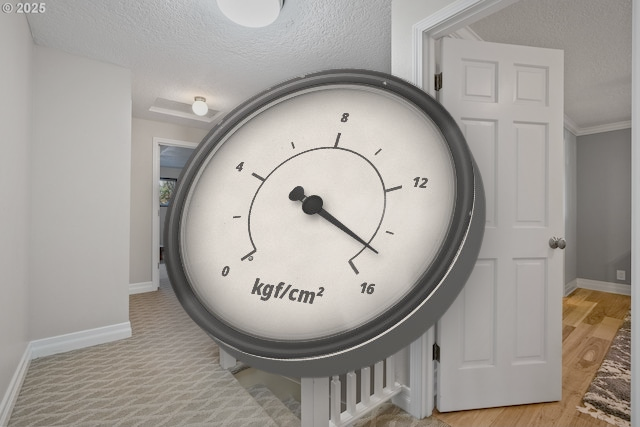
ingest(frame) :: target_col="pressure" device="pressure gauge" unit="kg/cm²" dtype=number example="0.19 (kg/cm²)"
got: 15 (kg/cm²)
